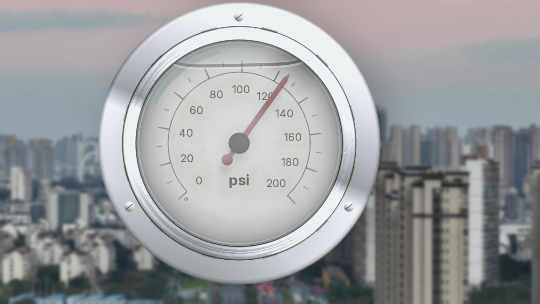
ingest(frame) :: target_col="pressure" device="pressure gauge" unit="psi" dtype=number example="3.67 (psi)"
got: 125 (psi)
